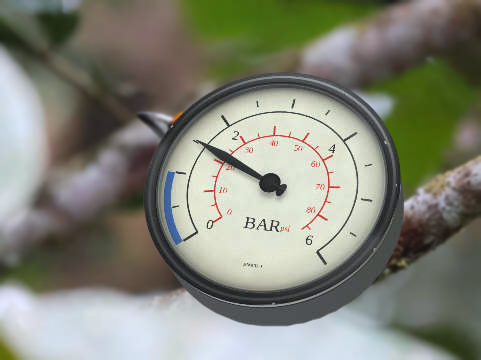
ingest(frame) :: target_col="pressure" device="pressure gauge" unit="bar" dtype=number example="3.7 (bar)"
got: 1.5 (bar)
